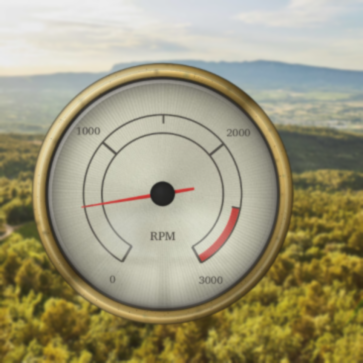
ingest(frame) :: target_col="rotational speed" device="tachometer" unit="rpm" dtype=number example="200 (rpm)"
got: 500 (rpm)
